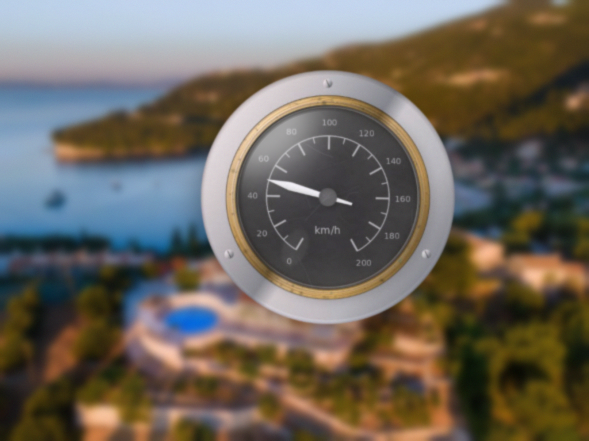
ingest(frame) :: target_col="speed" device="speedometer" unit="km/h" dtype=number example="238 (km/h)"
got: 50 (km/h)
